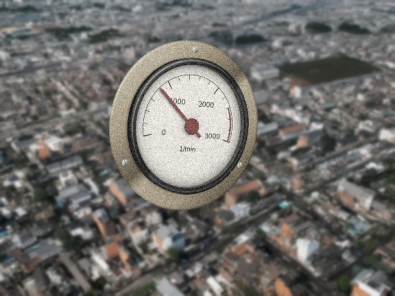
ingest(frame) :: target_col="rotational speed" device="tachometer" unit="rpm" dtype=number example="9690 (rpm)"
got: 800 (rpm)
